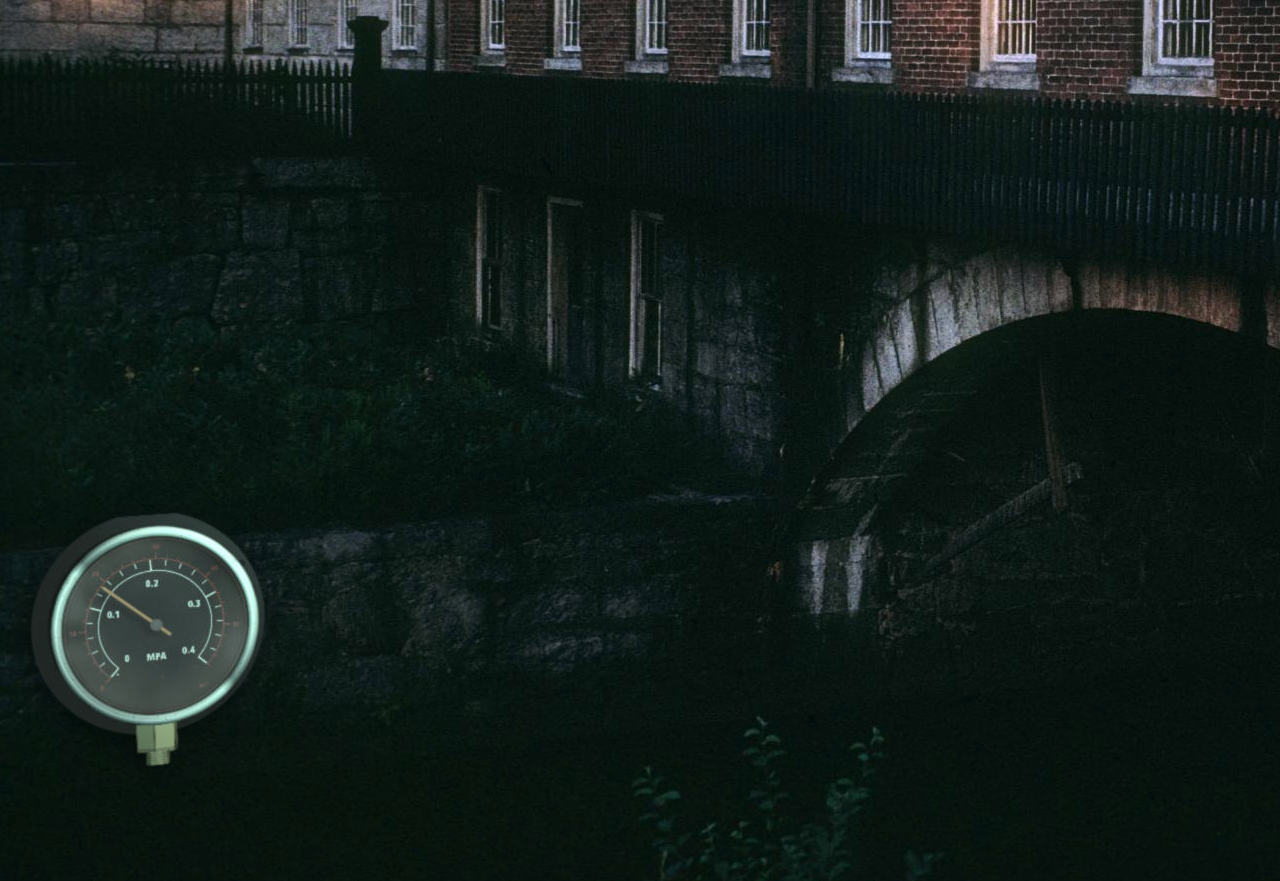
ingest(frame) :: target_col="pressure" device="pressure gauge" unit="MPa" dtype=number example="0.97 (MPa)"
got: 0.13 (MPa)
